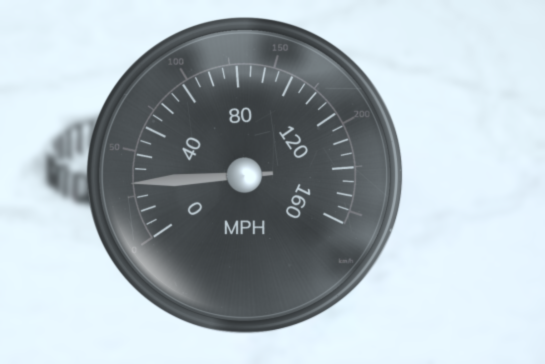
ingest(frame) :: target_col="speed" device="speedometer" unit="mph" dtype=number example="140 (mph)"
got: 20 (mph)
